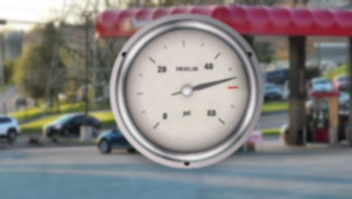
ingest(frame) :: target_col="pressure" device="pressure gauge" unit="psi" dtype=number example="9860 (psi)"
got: 47.5 (psi)
